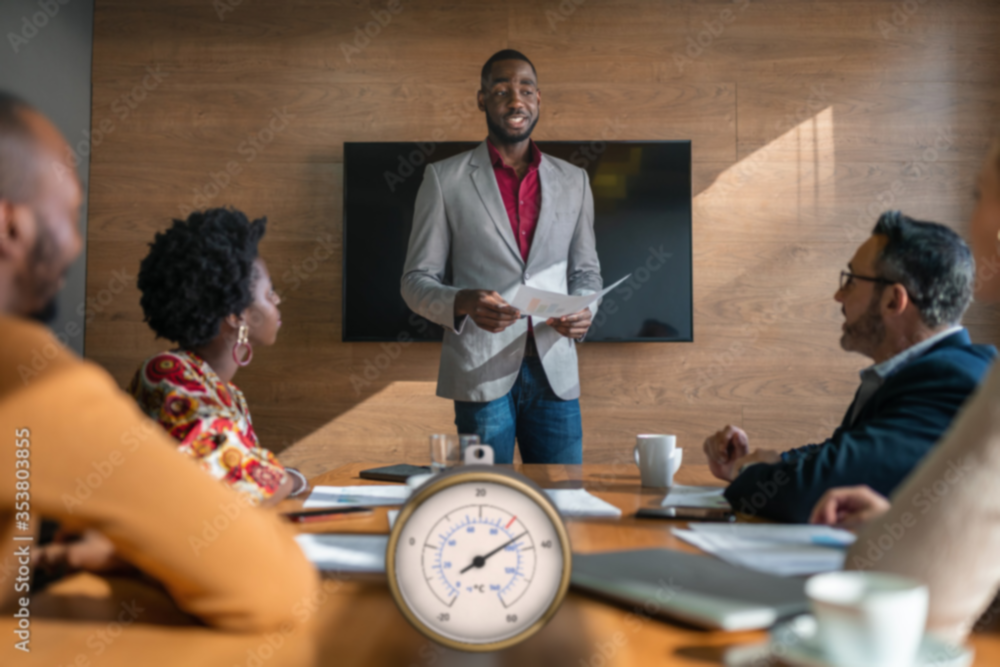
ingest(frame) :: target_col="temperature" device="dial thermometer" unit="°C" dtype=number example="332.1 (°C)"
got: 35 (°C)
